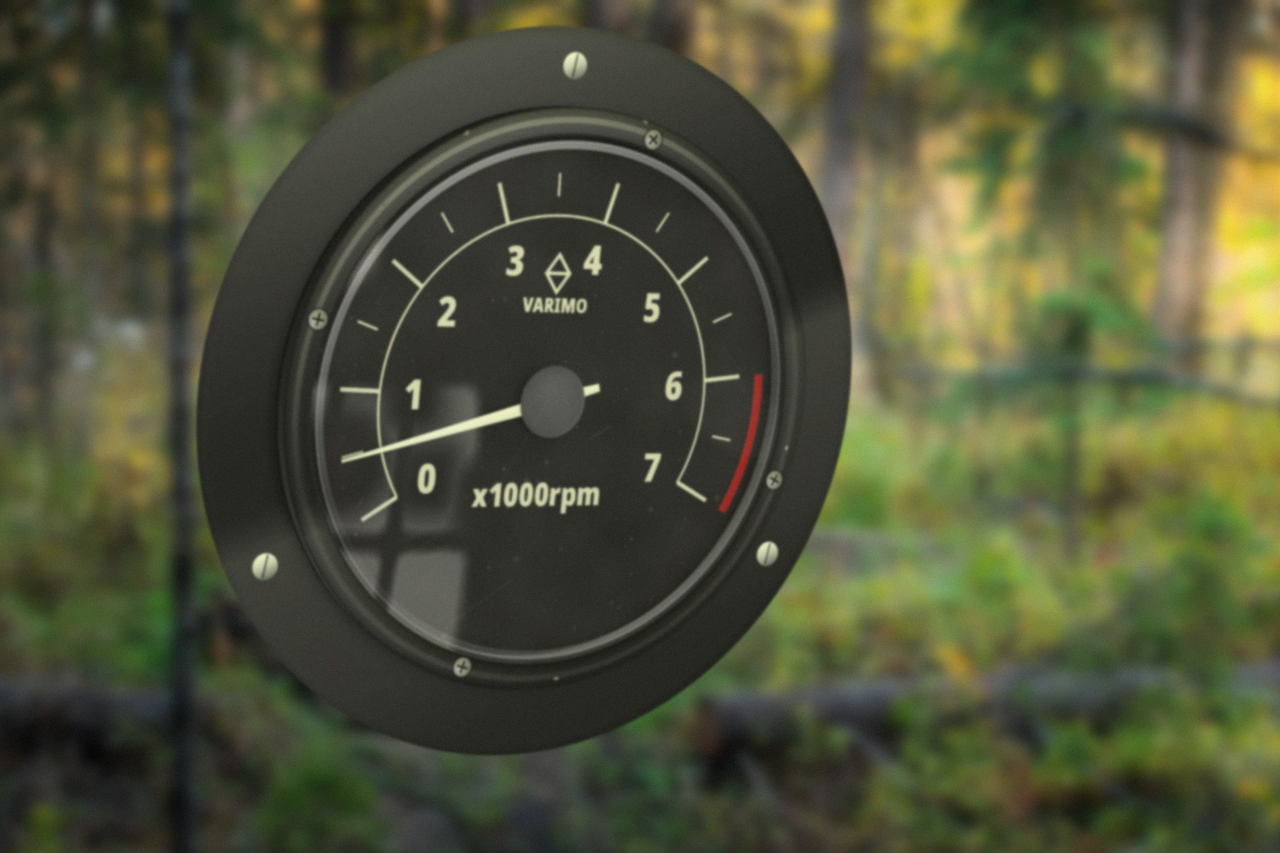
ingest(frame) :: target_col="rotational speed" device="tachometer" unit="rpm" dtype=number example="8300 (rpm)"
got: 500 (rpm)
